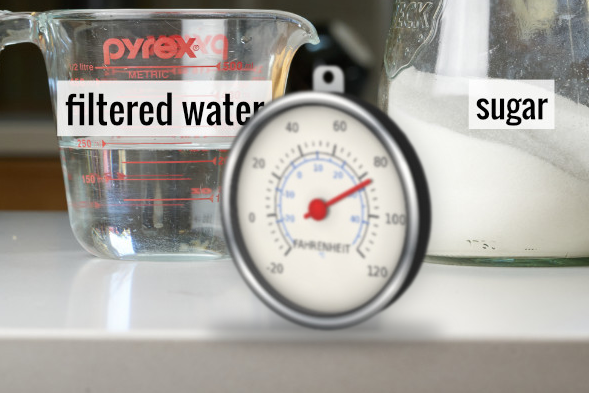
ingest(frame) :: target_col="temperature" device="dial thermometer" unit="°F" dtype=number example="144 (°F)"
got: 84 (°F)
